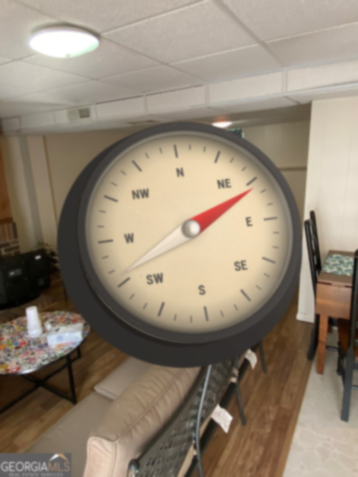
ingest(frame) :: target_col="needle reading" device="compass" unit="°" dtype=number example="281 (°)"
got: 65 (°)
